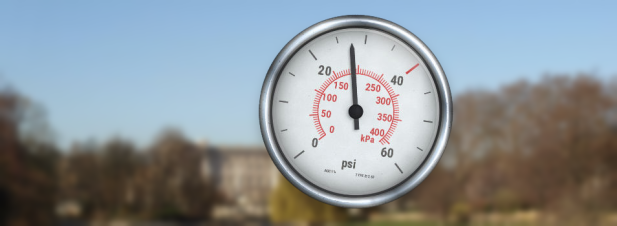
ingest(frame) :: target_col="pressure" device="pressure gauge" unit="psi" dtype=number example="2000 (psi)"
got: 27.5 (psi)
